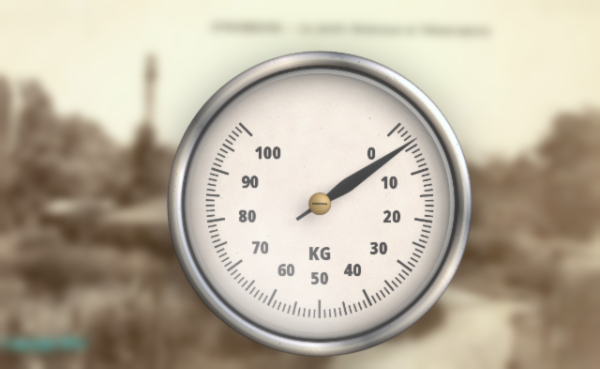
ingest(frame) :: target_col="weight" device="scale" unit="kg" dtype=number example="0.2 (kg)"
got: 4 (kg)
